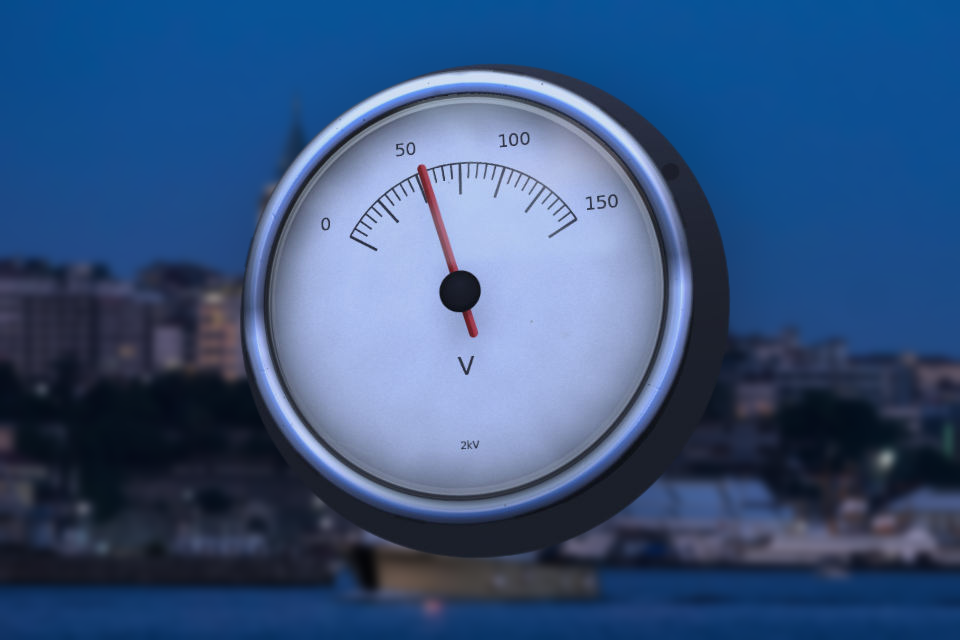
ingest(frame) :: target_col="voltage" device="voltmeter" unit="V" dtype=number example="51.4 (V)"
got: 55 (V)
